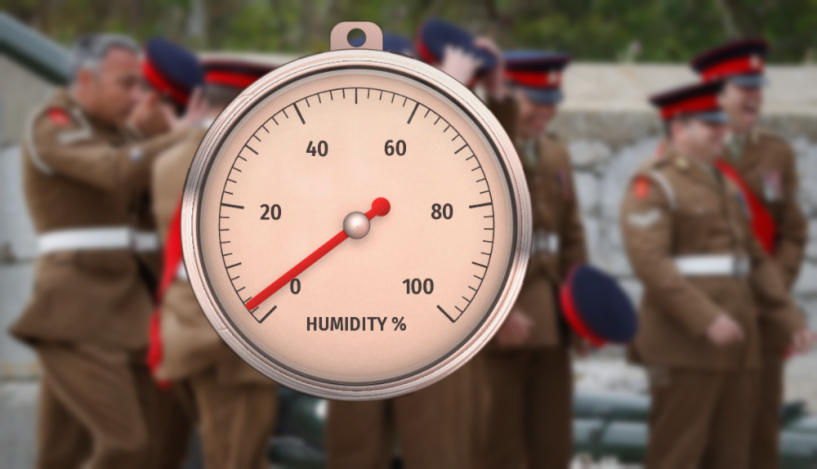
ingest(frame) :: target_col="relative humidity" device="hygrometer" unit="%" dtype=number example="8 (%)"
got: 3 (%)
